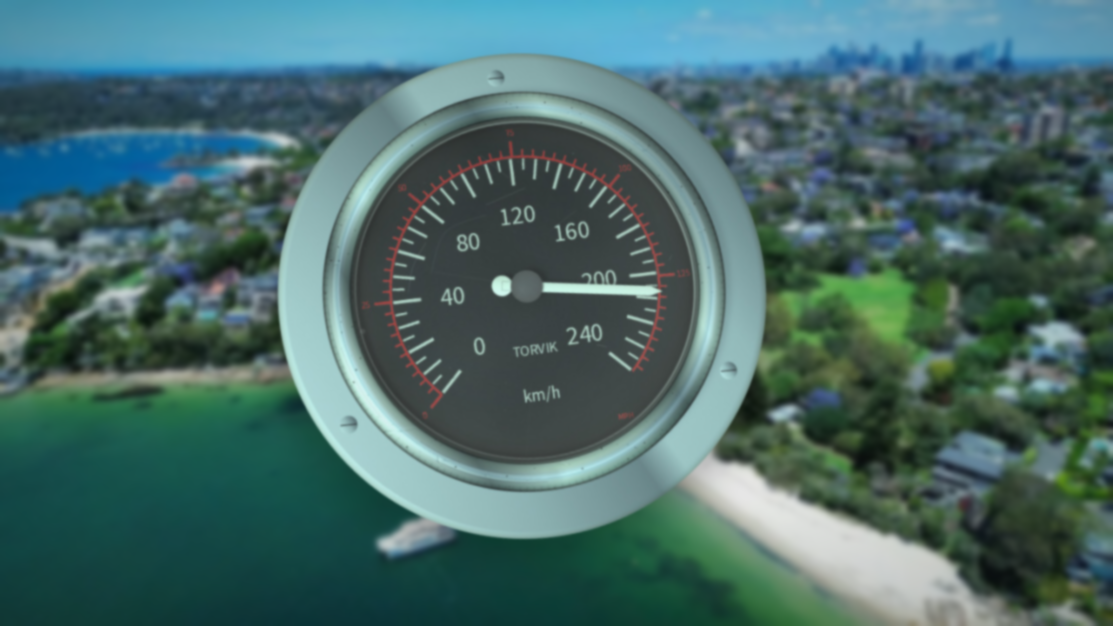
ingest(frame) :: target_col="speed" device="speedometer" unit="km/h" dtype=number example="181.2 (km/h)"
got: 207.5 (km/h)
